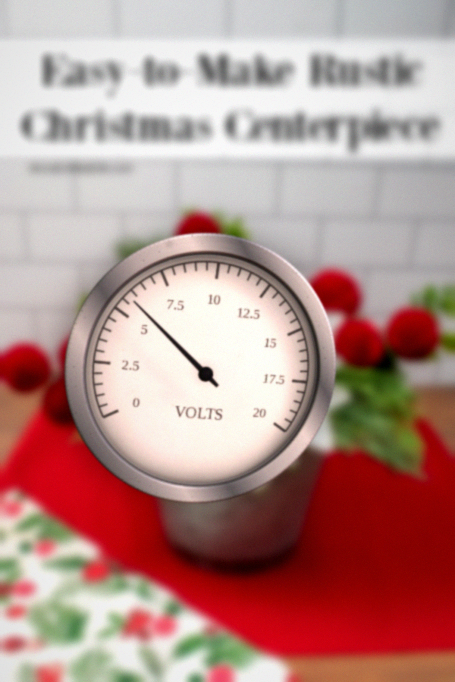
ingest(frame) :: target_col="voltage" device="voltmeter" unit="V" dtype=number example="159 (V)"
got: 5.75 (V)
